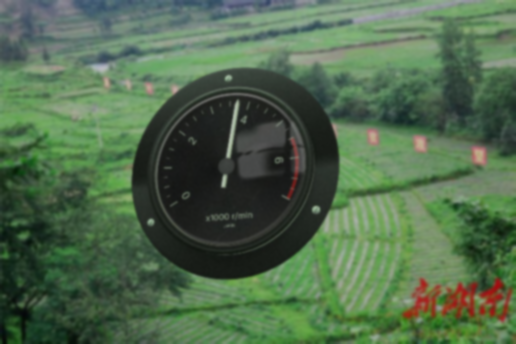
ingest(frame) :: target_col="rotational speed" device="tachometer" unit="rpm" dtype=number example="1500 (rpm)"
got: 3750 (rpm)
